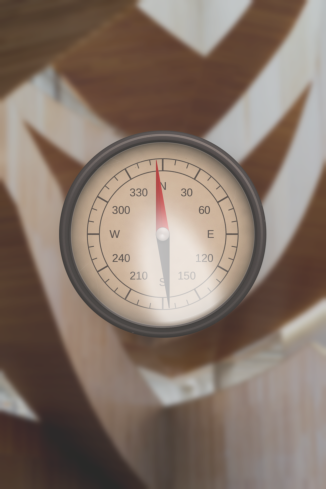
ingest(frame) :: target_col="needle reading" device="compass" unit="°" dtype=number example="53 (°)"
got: 355 (°)
